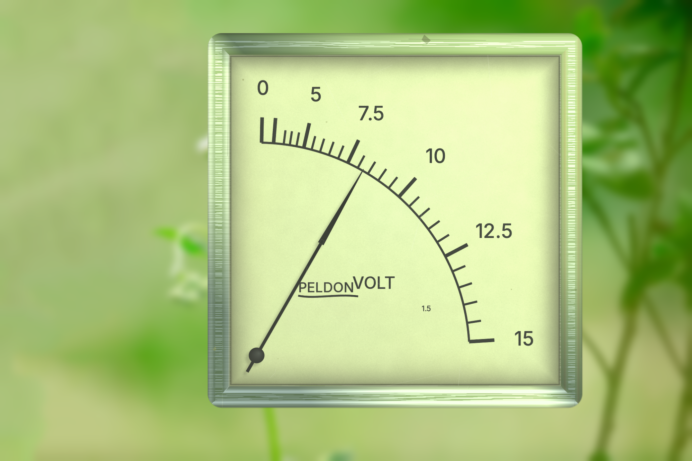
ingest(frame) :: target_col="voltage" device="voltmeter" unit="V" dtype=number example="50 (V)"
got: 8.25 (V)
